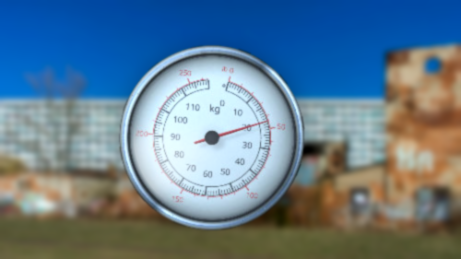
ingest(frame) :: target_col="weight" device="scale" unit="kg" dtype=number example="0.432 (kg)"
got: 20 (kg)
